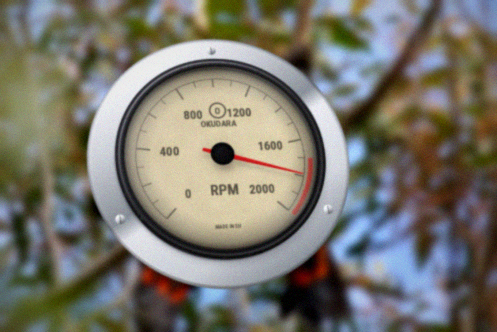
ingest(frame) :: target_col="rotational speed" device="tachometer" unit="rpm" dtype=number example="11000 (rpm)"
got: 1800 (rpm)
